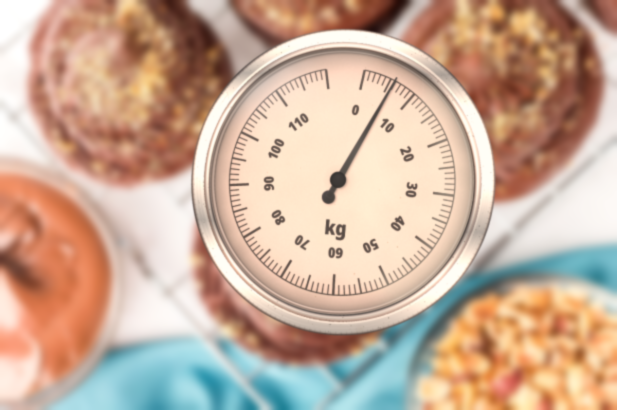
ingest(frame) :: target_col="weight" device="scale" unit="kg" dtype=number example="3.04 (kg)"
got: 6 (kg)
